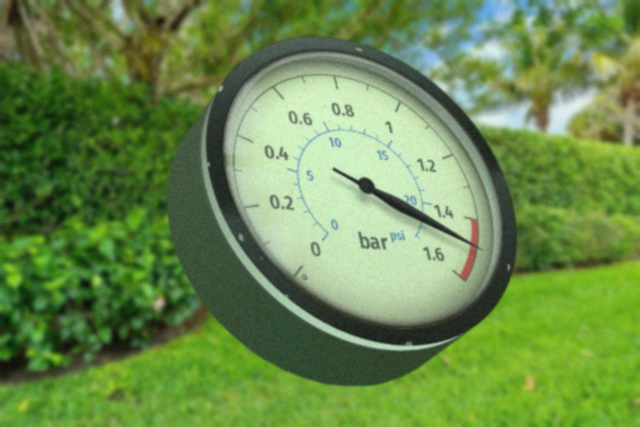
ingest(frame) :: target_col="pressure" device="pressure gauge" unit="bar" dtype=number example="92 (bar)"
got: 1.5 (bar)
